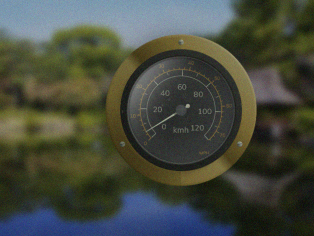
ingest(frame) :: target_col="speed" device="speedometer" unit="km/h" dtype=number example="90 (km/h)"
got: 5 (km/h)
